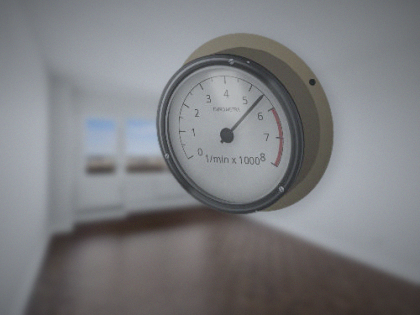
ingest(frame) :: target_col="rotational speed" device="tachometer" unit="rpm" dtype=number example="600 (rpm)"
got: 5500 (rpm)
